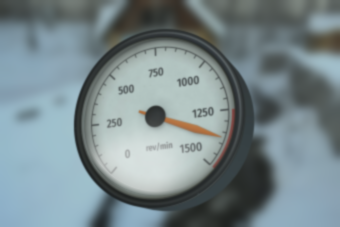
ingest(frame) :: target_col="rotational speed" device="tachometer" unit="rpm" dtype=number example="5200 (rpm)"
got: 1375 (rpm)
